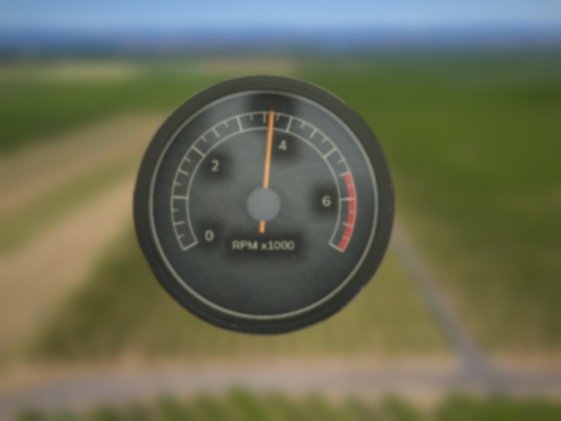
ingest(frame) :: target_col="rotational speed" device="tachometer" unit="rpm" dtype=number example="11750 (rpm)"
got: 3625 (rpm)
